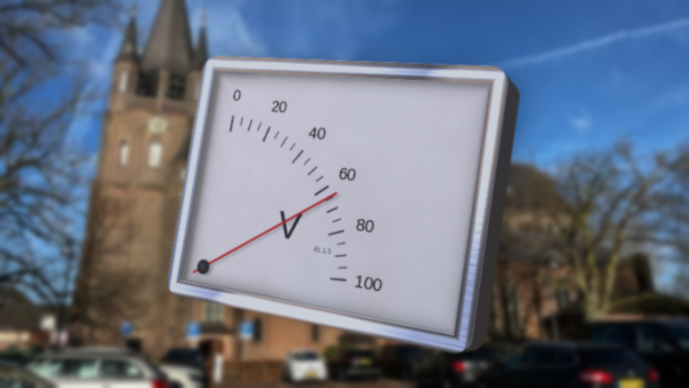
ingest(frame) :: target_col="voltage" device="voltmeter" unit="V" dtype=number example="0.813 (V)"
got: 65 (V)
